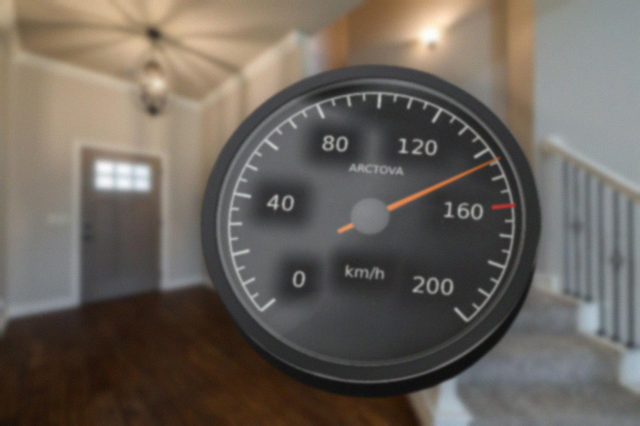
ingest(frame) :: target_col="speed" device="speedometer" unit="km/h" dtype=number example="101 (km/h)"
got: 145 (km/h)
